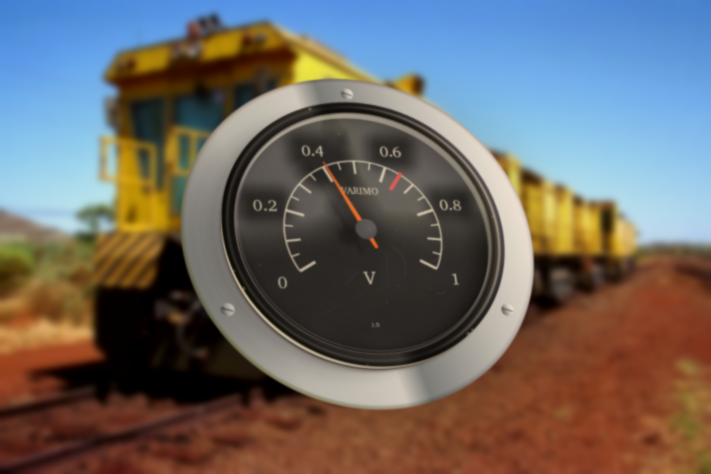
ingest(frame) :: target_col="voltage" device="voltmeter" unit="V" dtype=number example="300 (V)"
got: 0.4 (V)
